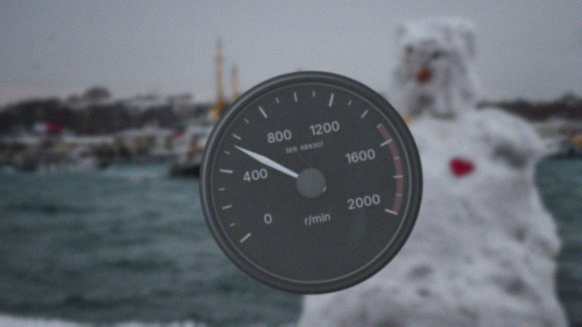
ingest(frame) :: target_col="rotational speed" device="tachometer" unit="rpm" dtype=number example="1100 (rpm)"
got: 550 (rpm)
